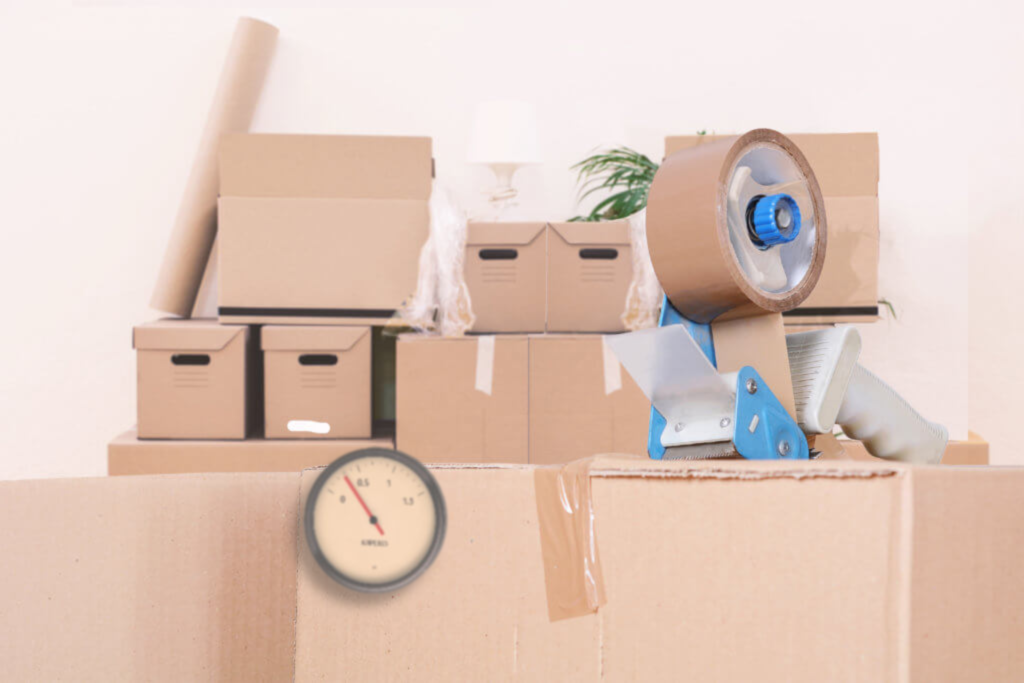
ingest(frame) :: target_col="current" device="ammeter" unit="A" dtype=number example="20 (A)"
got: 0.3 (A)
